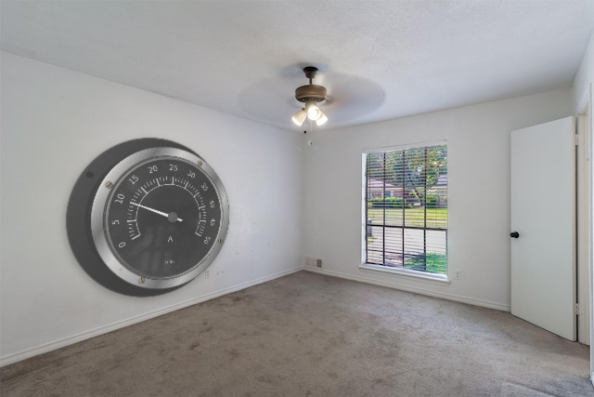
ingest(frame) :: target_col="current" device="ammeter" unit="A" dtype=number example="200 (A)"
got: 10 (A)
